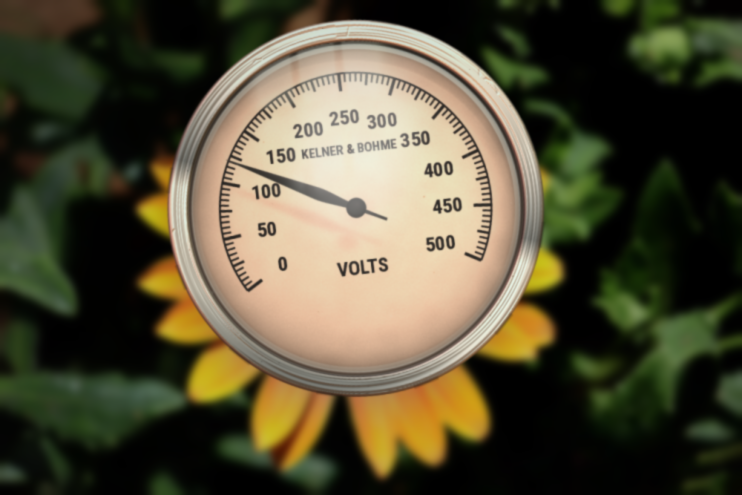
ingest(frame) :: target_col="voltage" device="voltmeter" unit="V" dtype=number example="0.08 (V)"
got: 120 (V)
